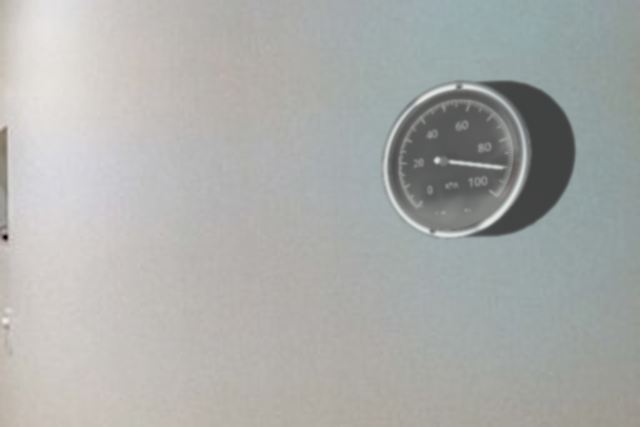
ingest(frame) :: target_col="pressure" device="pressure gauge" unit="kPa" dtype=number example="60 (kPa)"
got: 90 (kPa)
